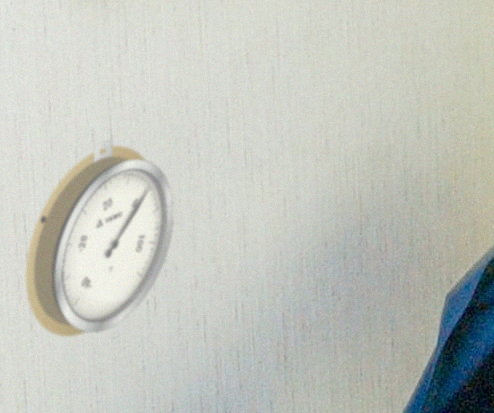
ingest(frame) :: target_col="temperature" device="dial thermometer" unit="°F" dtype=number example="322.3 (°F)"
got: 60 (°F)
